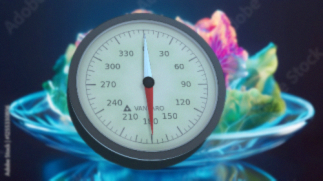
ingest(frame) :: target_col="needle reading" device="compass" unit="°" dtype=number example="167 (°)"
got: 180 (°)
